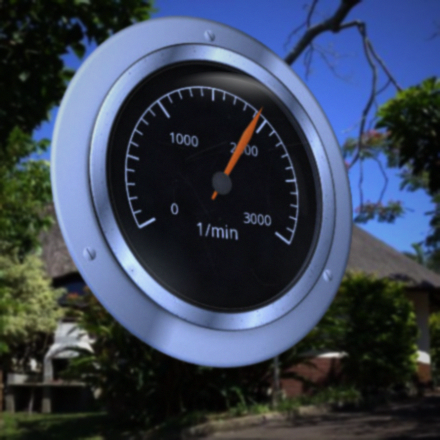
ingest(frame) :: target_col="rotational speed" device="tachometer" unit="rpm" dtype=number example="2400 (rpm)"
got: 1900 (rpm)
